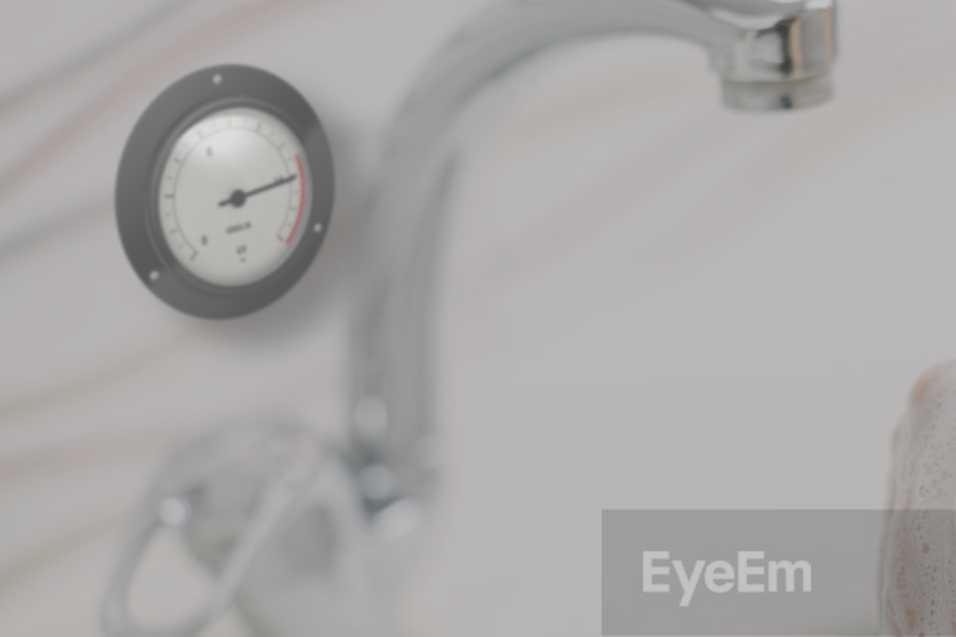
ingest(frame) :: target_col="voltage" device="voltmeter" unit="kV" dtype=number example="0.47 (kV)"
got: 16 (kV)
